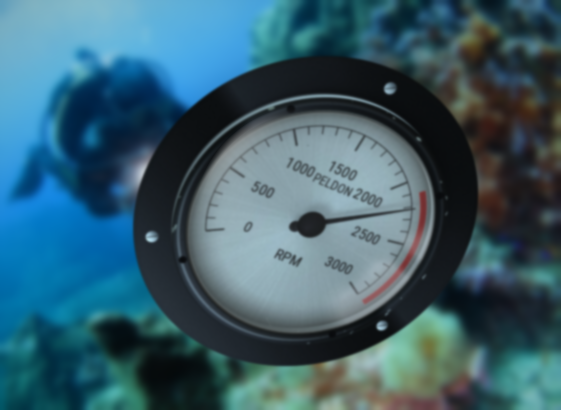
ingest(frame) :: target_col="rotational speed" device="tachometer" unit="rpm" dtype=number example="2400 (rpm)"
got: 2200 (rpm)
